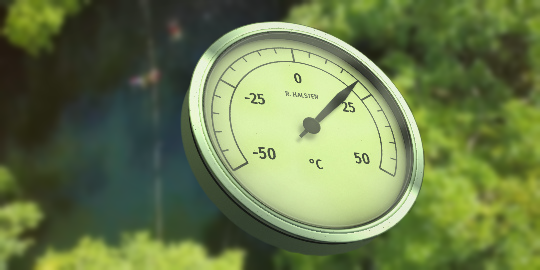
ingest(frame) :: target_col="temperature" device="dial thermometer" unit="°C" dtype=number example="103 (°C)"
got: 20 (°C)
